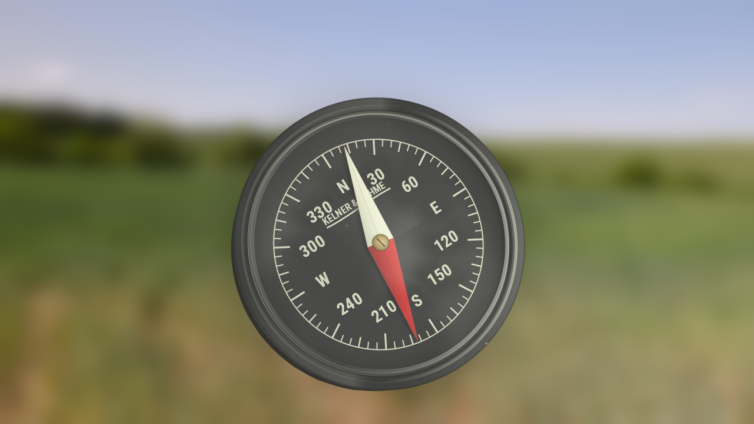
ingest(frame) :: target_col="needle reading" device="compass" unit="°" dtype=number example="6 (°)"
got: 192.5 (°)
